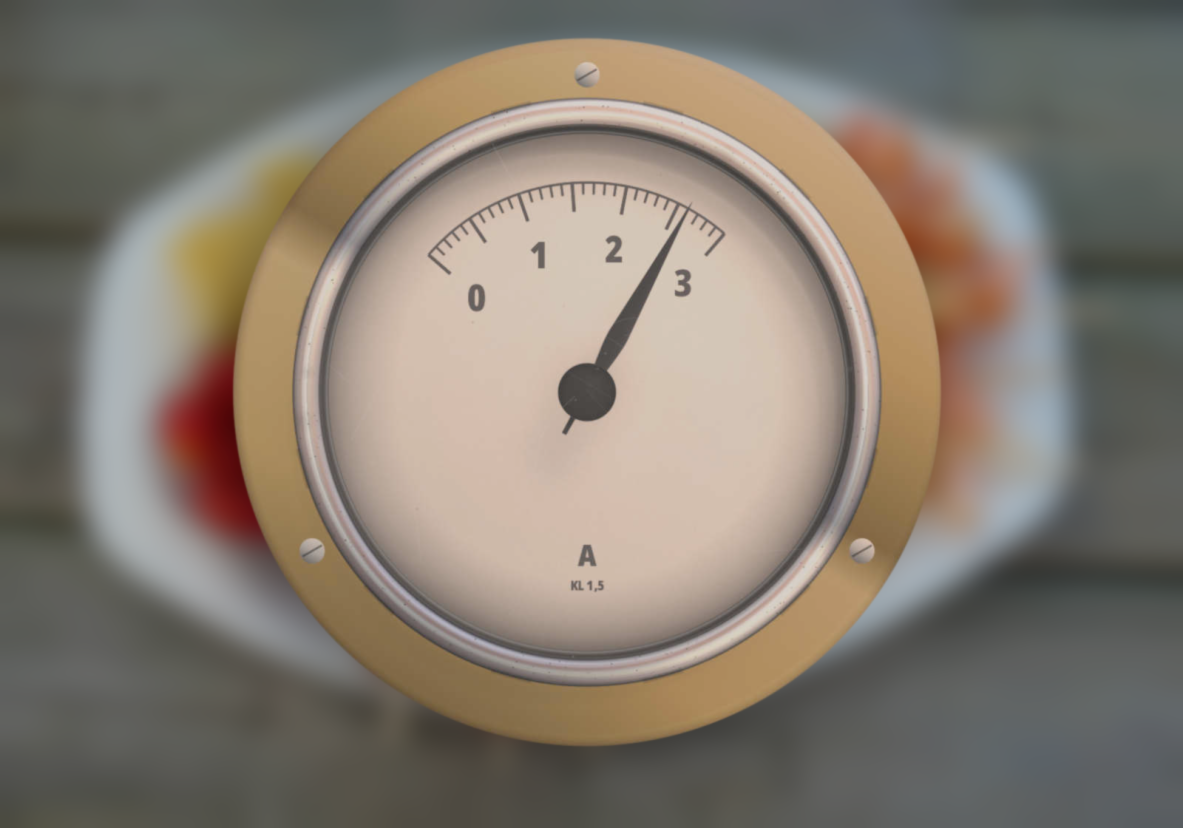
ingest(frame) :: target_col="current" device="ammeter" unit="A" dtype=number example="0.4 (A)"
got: 2.6 (A)
